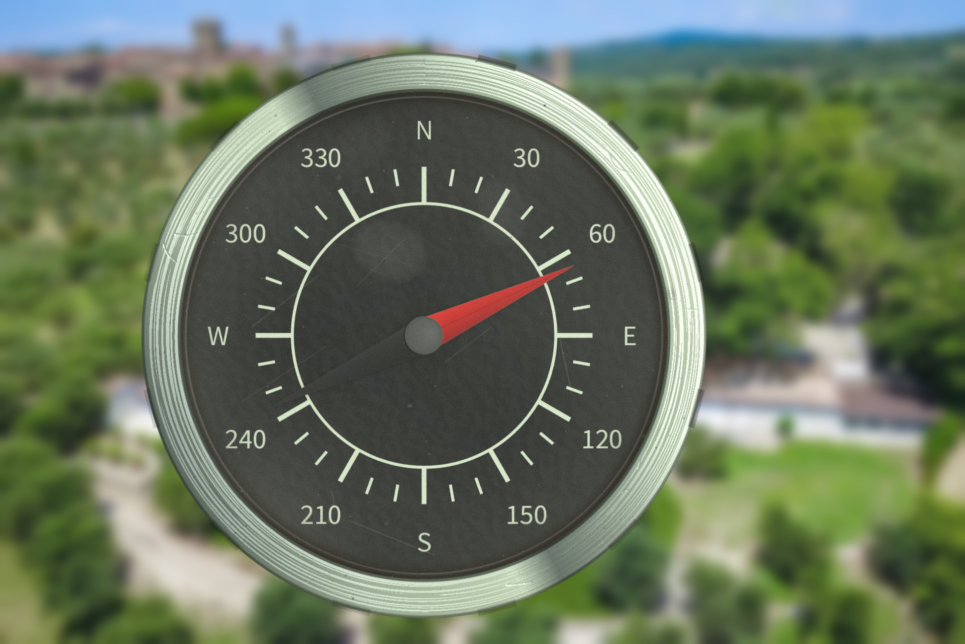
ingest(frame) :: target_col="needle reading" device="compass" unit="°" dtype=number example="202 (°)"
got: 65 (°)
